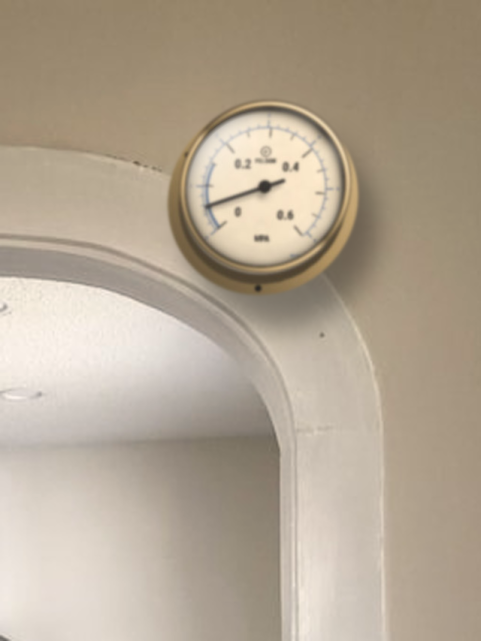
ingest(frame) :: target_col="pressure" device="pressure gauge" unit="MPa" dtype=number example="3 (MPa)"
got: 0.05 (MPa)
